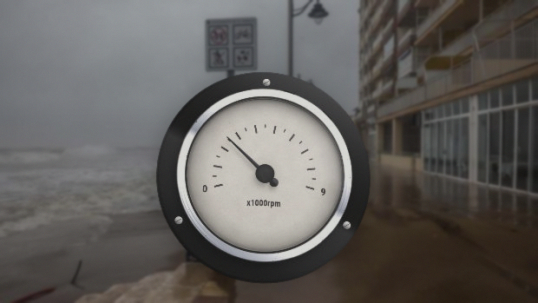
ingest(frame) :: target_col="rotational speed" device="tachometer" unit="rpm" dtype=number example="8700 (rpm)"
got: 2500 (rpm)
